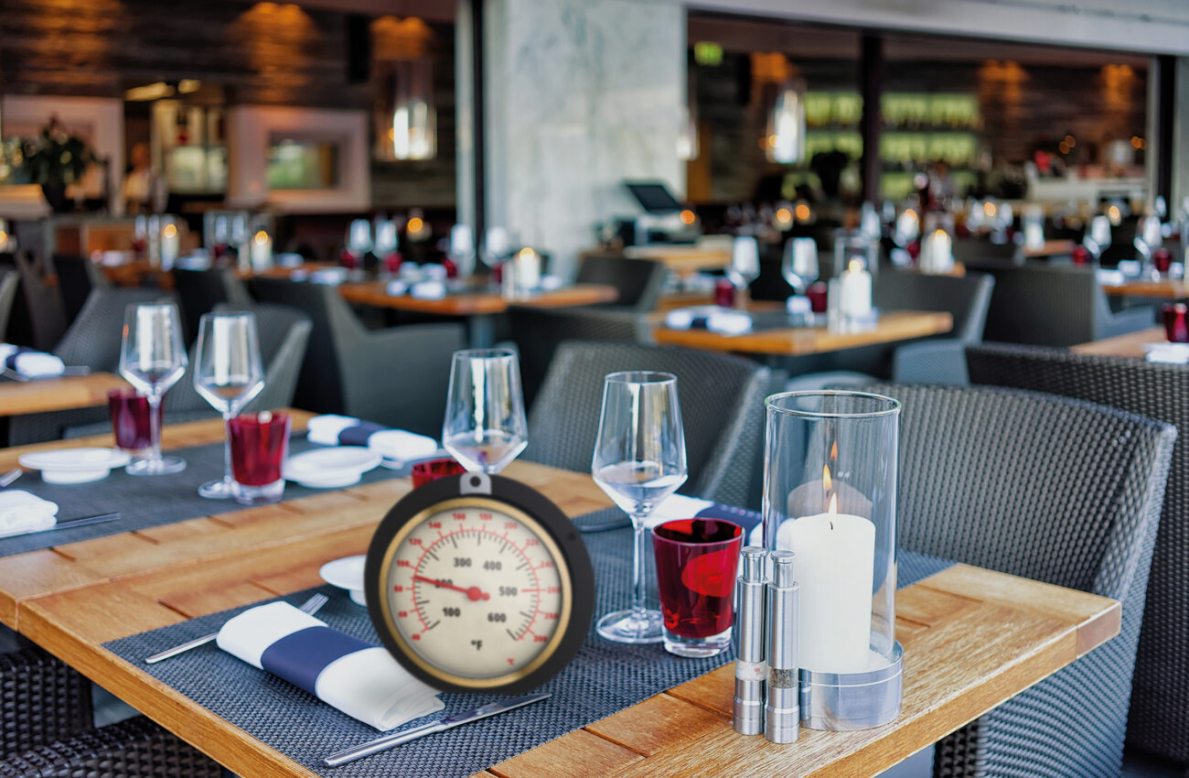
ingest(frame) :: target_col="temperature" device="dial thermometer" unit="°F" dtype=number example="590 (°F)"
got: 200 (°F)
